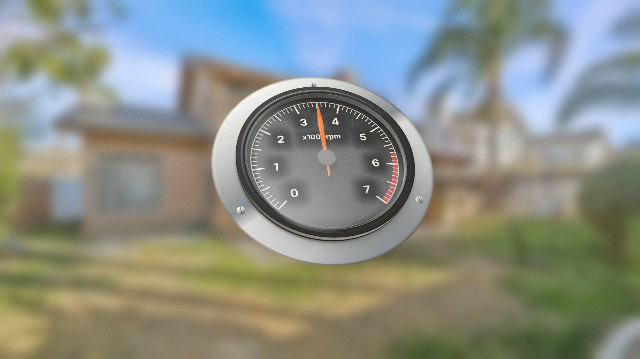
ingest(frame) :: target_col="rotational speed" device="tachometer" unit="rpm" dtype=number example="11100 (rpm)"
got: 3500 (rpm)
